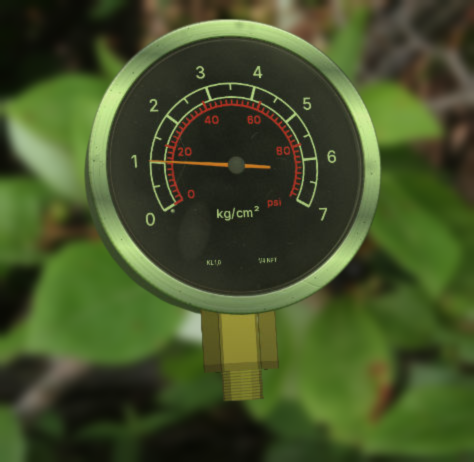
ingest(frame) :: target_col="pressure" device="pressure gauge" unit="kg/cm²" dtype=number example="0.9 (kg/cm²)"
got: 1 (kg/cm²)
